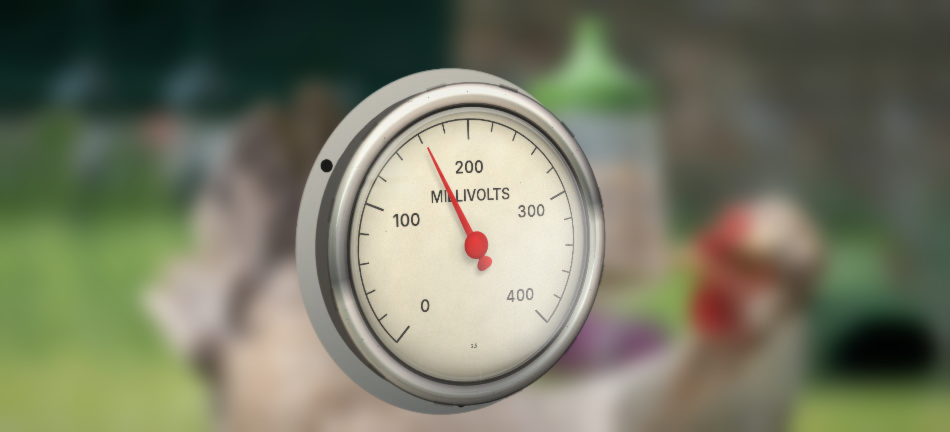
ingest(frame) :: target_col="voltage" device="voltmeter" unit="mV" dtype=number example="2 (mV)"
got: 160 (mV)
